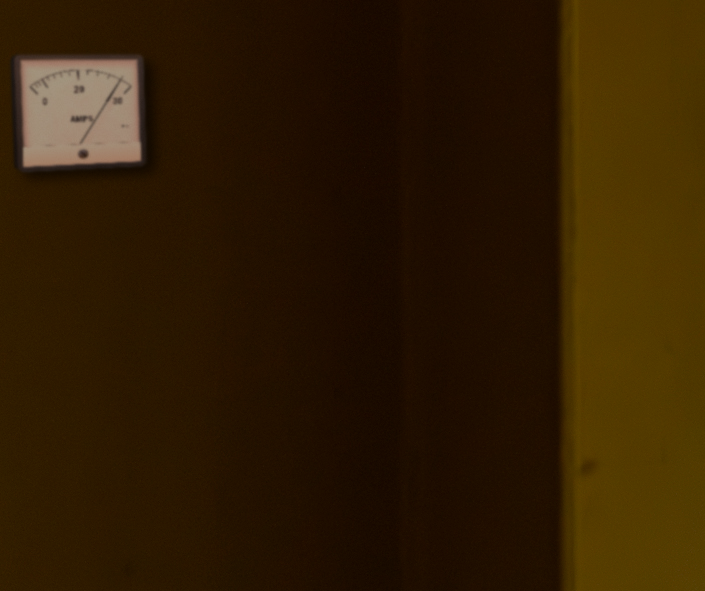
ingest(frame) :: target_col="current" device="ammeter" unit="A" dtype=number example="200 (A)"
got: 28 (A)
